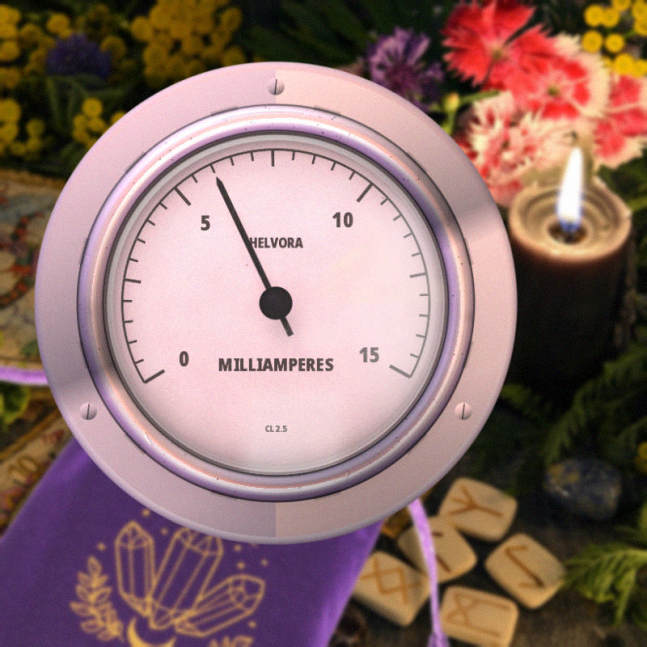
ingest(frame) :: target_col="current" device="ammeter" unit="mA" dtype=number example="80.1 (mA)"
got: 6 (mA)
